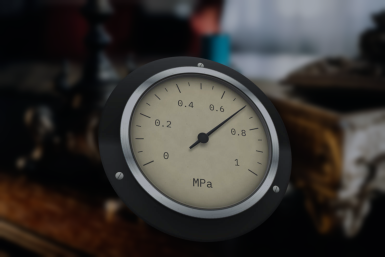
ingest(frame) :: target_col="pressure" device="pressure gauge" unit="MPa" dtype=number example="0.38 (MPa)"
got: 0.7 (MPa)
